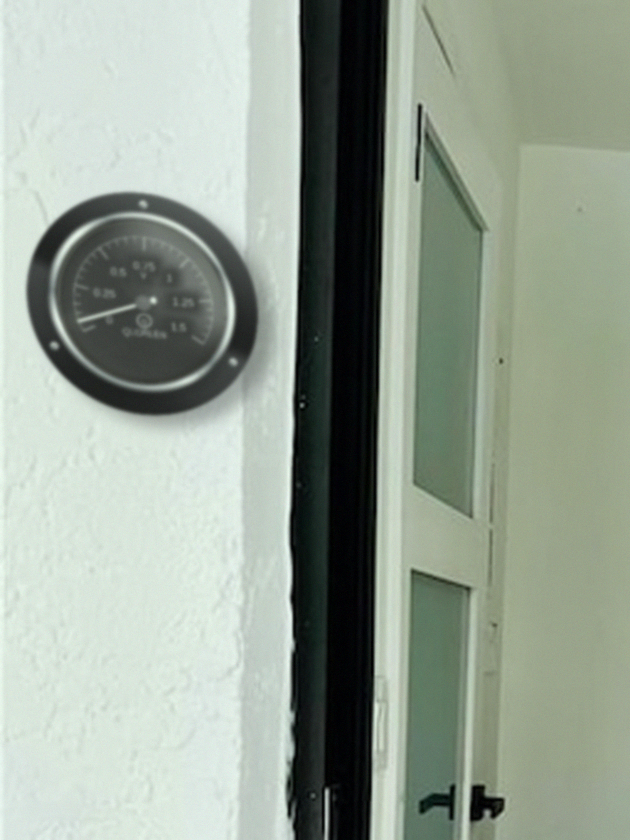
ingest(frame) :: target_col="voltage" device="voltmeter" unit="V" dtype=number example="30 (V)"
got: 0.05 (V)
